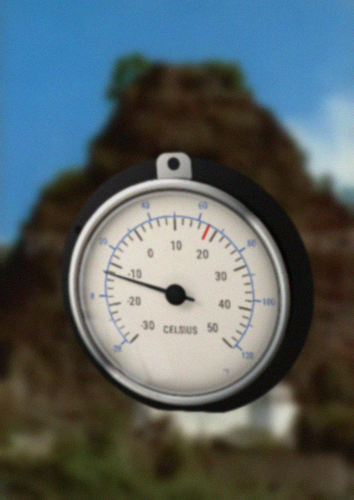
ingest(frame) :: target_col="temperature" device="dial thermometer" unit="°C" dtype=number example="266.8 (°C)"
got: -12 (°C)
